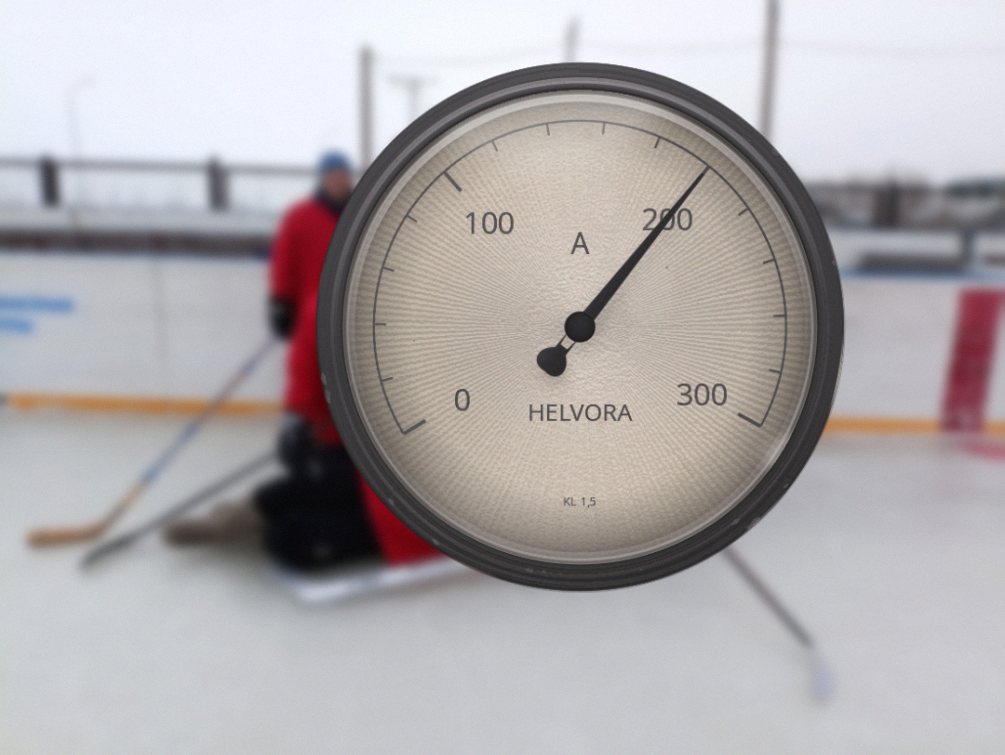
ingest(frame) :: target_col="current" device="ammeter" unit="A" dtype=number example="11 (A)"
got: 200 (A)
